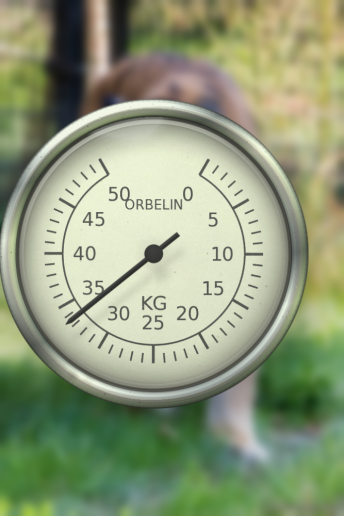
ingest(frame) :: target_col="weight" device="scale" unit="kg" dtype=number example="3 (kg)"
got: 33.5 (kg)
